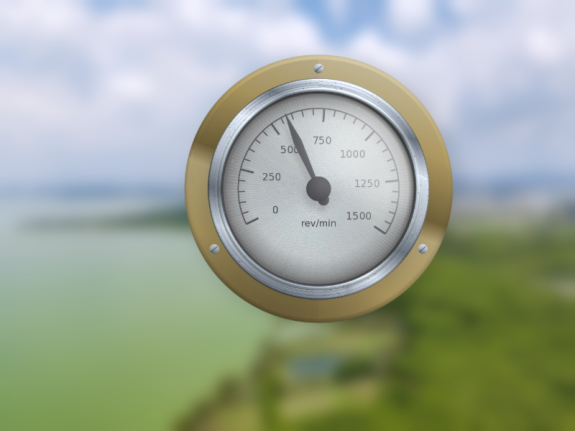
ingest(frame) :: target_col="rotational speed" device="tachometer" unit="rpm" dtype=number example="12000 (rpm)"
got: 575 (rpm)
